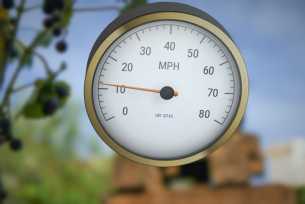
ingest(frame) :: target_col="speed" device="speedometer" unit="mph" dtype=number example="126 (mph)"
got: 12 (mph)
